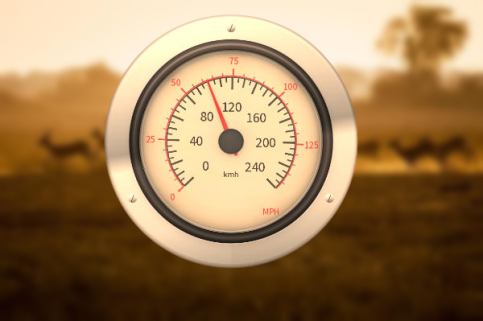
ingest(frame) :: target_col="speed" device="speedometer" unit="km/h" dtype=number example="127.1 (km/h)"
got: 100 (km/h)
